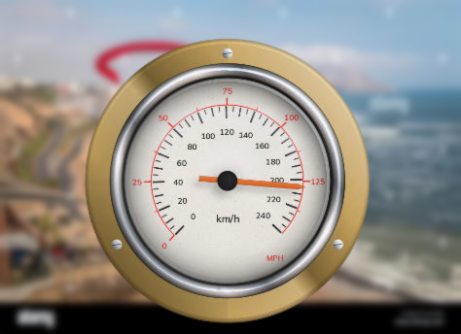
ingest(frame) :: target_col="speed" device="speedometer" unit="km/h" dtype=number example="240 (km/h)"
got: 205 (km/h)
